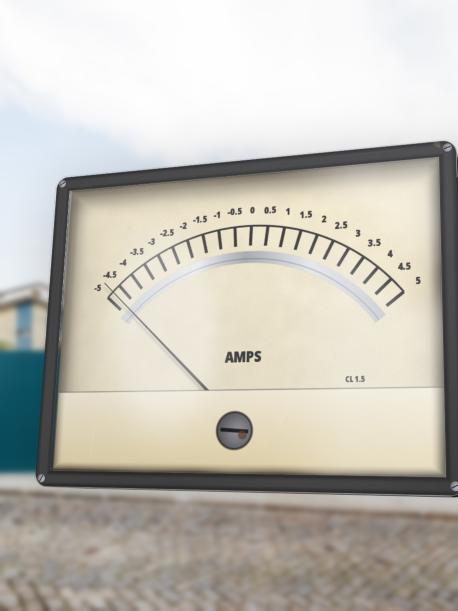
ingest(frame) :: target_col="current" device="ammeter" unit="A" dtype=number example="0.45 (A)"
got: -4.75 (A)
